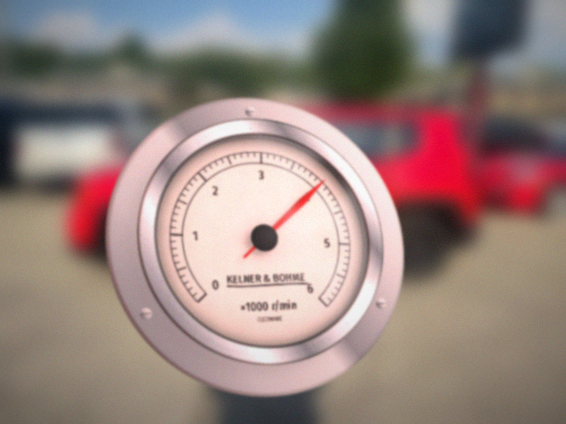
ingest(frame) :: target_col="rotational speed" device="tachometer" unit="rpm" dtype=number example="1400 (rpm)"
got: 4000 (rpm)
